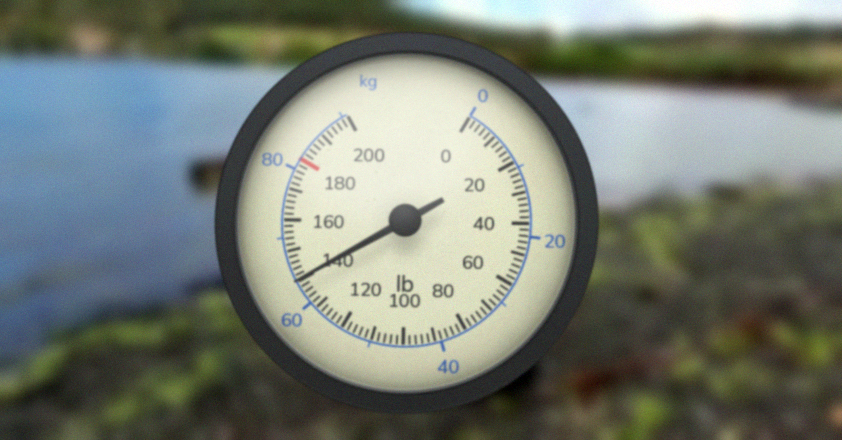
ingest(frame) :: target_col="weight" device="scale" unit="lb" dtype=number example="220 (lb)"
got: 140 (lb)
